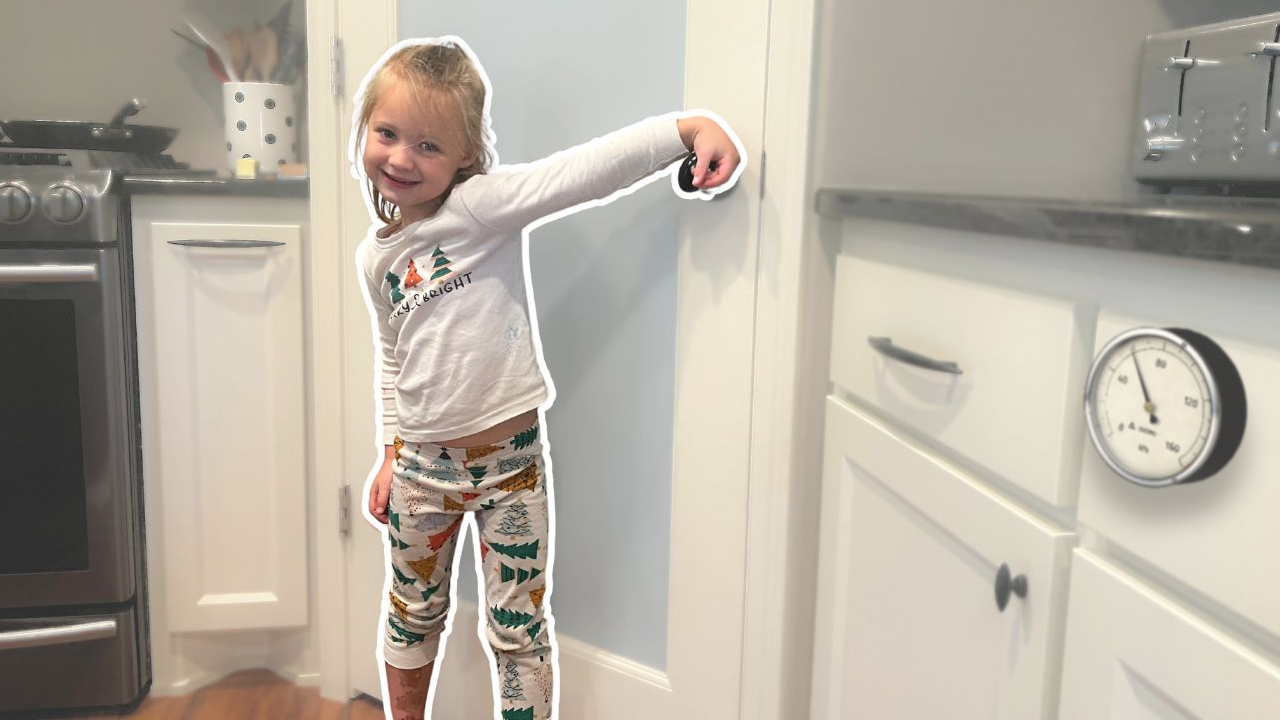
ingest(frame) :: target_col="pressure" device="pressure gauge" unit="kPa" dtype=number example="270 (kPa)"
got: 60 (kPa)
